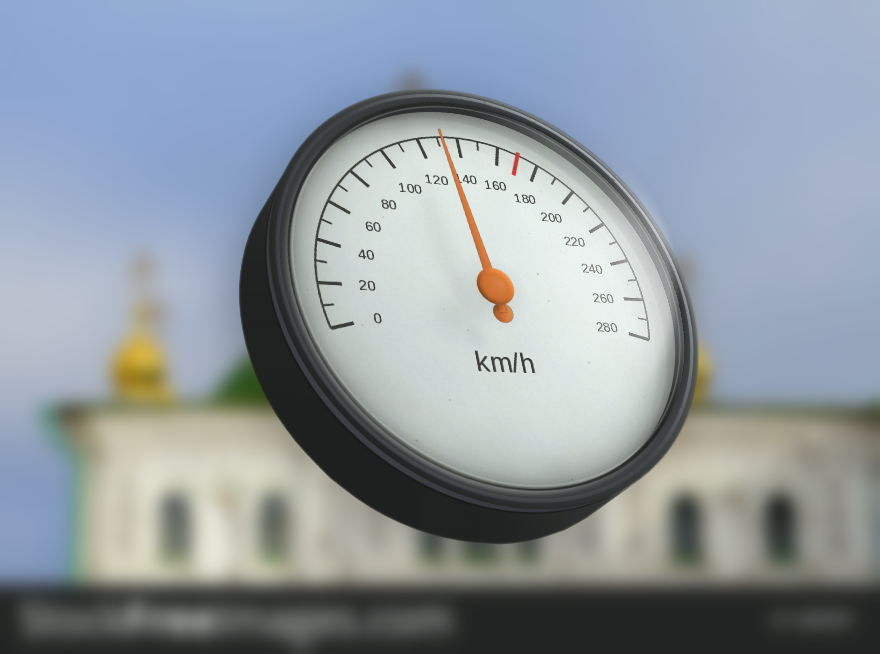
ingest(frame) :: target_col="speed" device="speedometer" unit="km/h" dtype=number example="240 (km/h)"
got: 130 (km/h)
